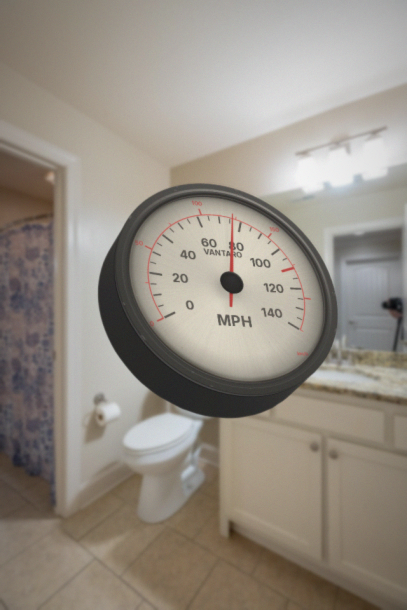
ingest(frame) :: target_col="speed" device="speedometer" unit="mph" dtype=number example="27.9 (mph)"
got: 75 (mph)
